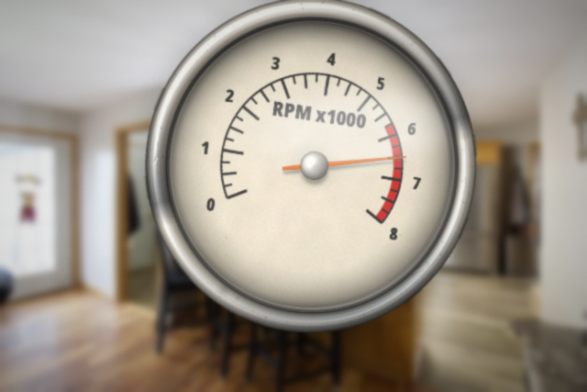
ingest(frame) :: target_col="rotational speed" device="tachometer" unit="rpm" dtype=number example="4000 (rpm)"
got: 6500 (rpm)
